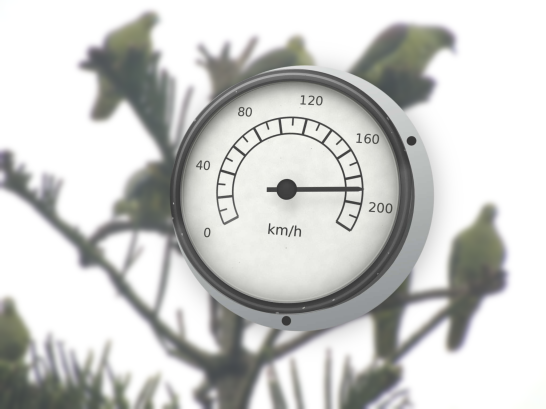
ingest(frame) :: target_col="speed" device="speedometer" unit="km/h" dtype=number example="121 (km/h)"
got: 190 (km/h)
